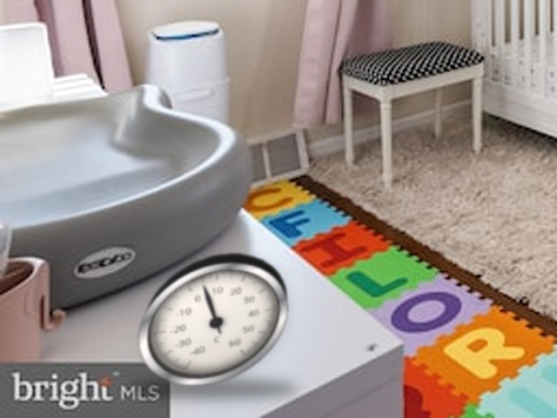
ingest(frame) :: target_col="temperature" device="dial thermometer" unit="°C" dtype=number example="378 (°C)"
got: 5 (°C)
